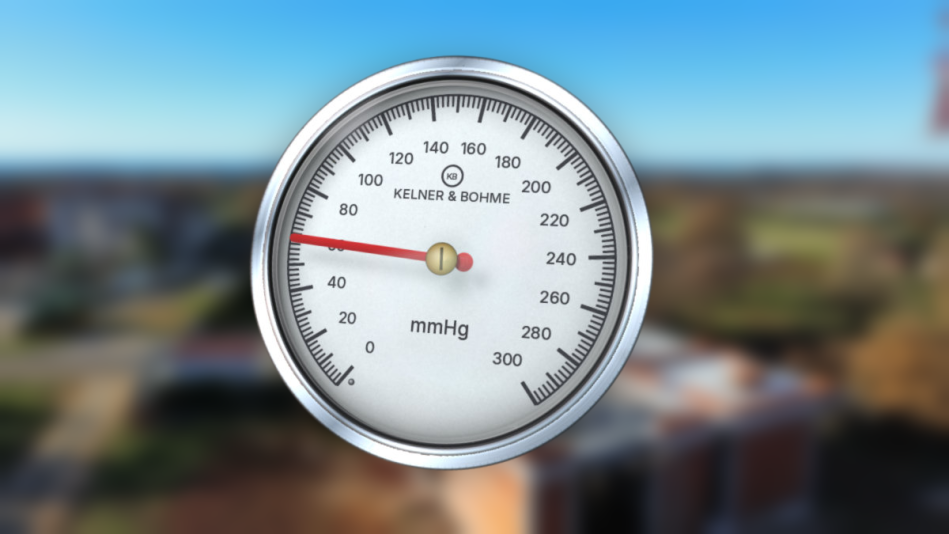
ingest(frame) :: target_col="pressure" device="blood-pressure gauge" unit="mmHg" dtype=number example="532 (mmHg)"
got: 60 (mmHg)
